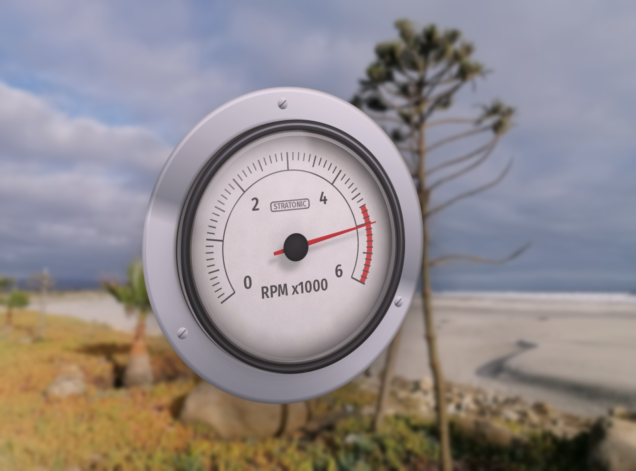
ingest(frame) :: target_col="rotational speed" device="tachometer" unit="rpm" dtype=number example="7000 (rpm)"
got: 5000 (rpm)
